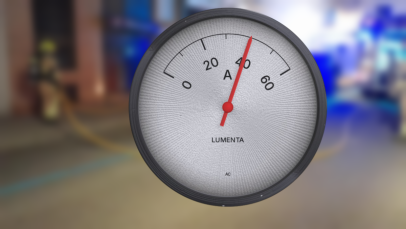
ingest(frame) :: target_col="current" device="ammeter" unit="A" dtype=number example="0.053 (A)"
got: 40 (A)
